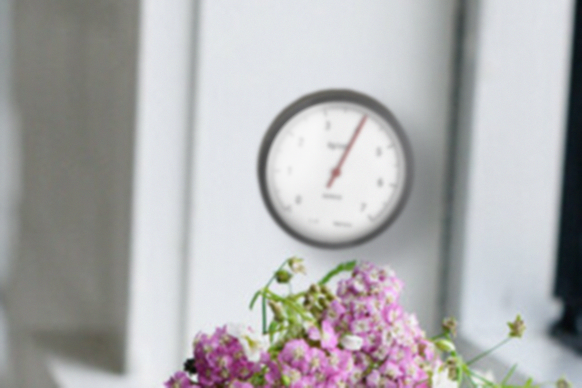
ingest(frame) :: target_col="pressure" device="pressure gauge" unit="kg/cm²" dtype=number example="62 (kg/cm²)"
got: 4 (kg/cm²)
